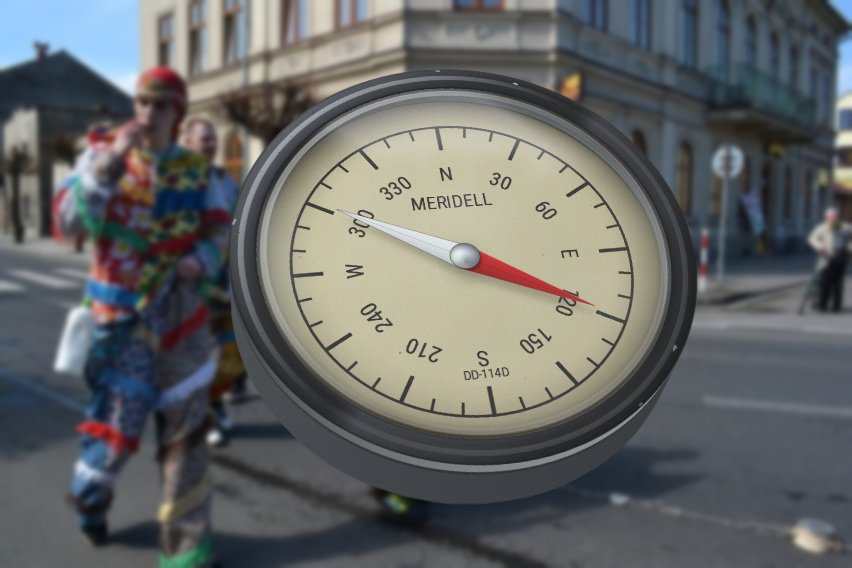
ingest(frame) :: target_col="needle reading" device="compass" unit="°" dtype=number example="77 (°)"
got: 120 (°)
